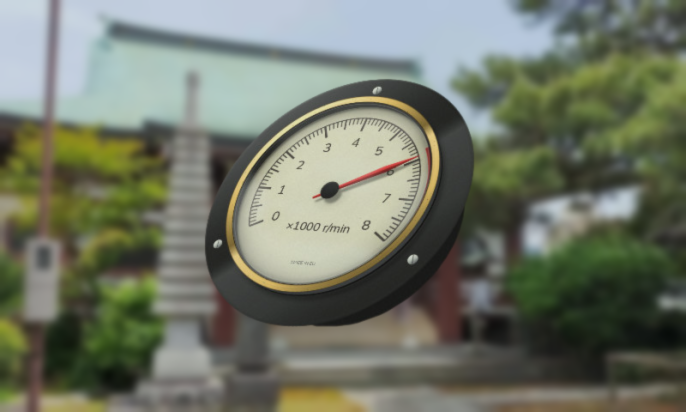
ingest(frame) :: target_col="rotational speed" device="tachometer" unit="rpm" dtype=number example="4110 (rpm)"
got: 6000 (rpm)
